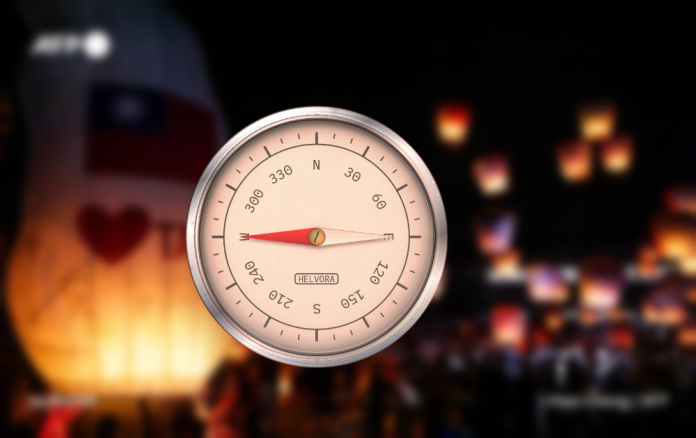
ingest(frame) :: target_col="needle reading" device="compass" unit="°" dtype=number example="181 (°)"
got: 270 (°)
